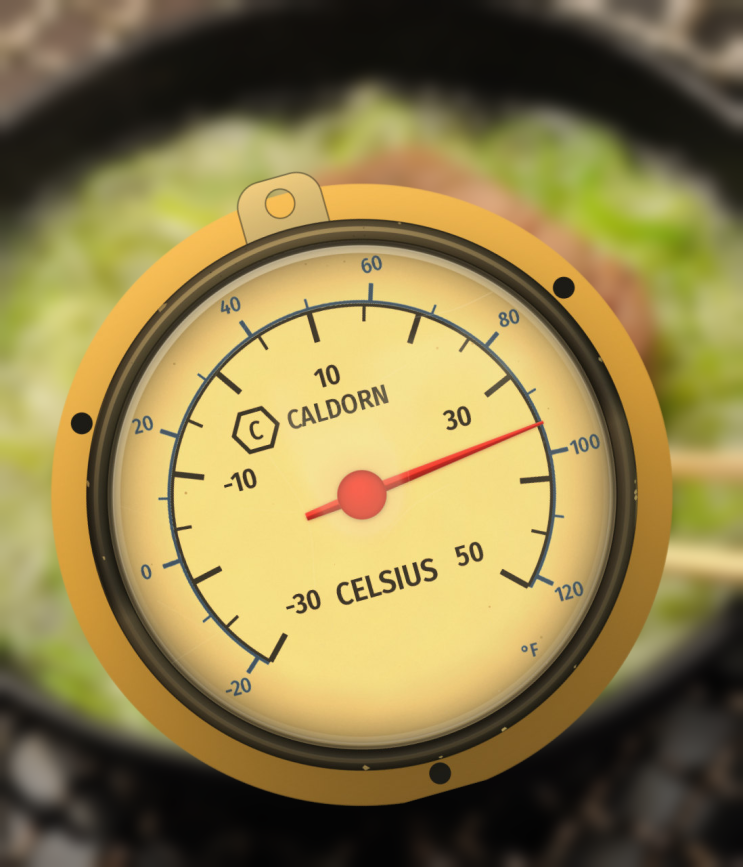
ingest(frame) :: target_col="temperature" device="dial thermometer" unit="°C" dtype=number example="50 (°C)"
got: 35 (°C)
